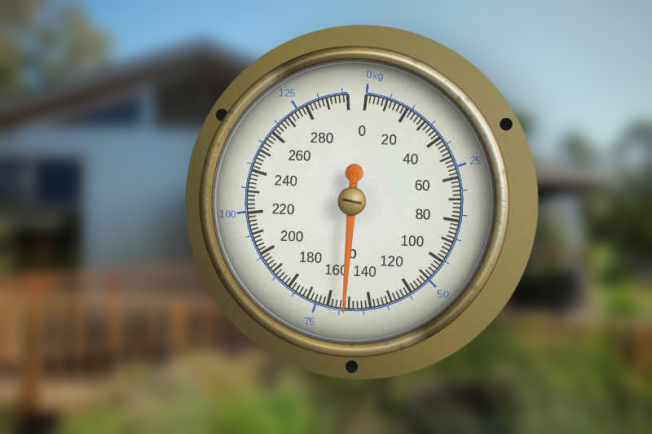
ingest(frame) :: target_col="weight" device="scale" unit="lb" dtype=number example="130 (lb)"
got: 152 (lb)
